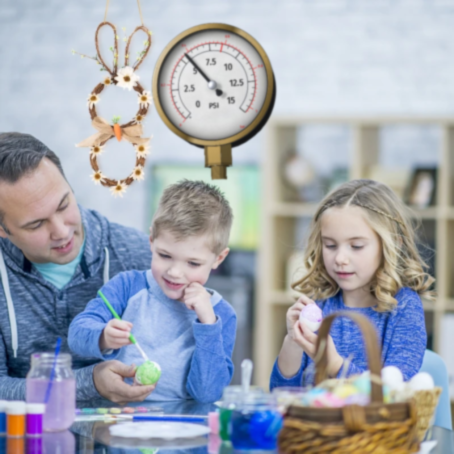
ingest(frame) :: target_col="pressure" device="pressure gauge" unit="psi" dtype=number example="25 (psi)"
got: 5.5 (psi)
